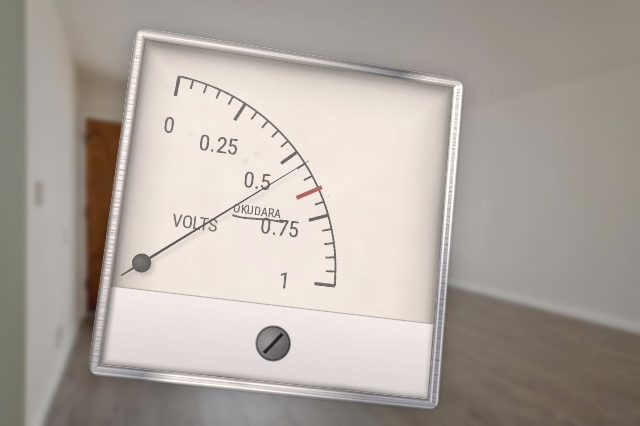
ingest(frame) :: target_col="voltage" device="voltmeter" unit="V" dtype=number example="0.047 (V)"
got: 0.55 (V)
